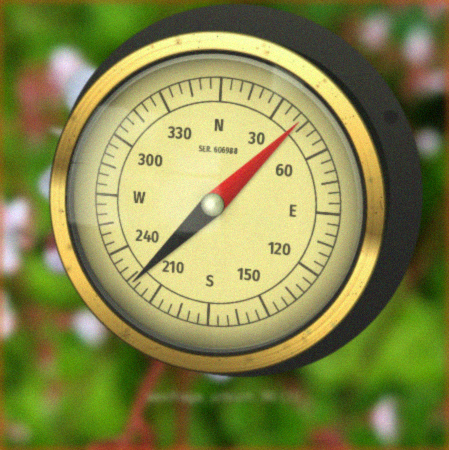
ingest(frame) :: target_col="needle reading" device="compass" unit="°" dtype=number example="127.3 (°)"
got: 42.5 (°)
